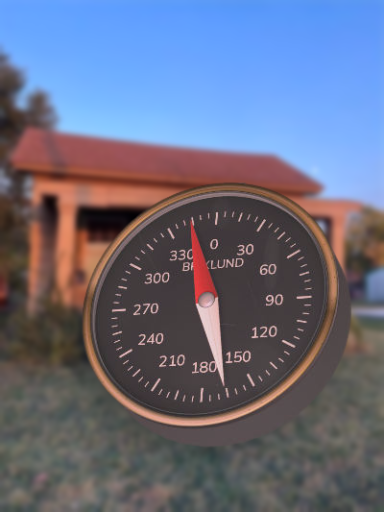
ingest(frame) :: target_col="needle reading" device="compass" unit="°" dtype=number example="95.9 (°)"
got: 345 (°)
